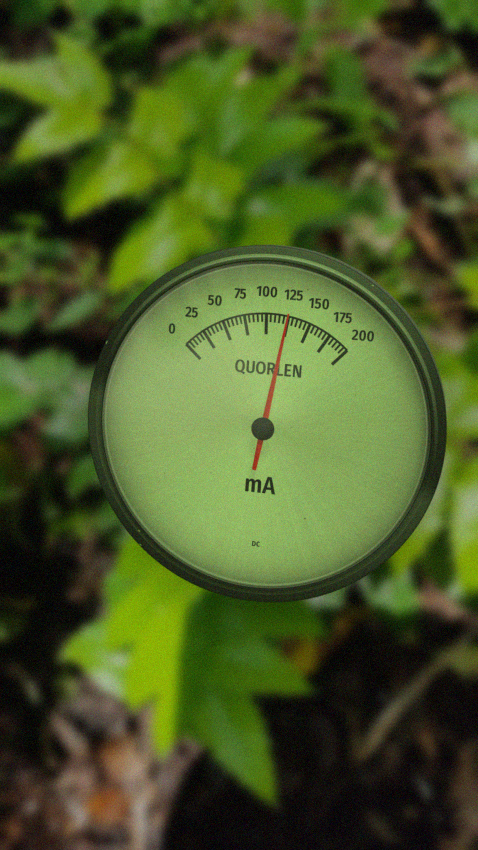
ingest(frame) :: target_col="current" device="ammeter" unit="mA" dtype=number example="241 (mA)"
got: 125 (mA)
